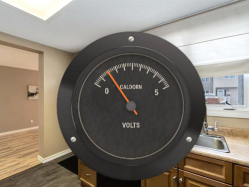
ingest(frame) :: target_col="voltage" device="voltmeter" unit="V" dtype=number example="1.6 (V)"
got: 1 (V)
